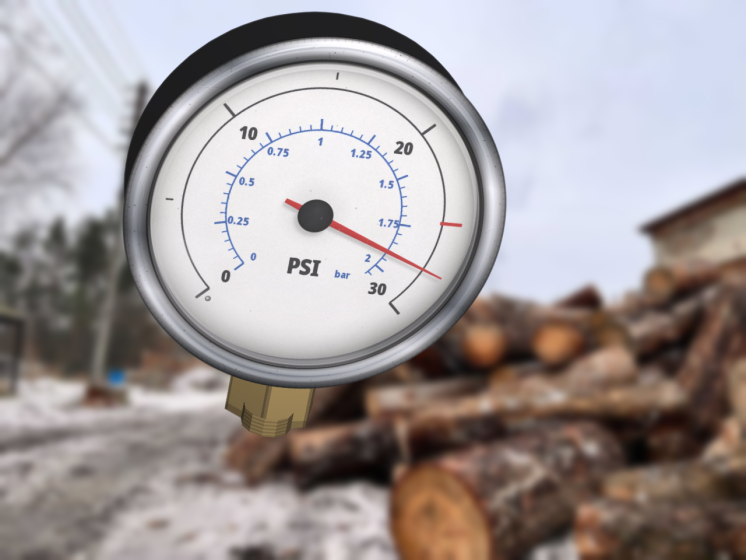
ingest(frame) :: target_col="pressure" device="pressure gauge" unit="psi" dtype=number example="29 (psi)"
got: 27.5 (psi)
